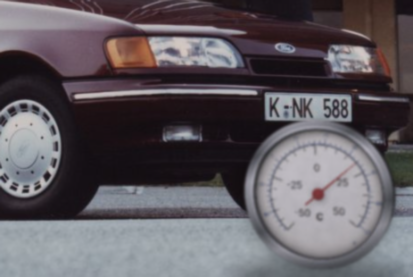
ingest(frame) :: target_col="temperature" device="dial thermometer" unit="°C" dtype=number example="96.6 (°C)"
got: 20 (°C)
